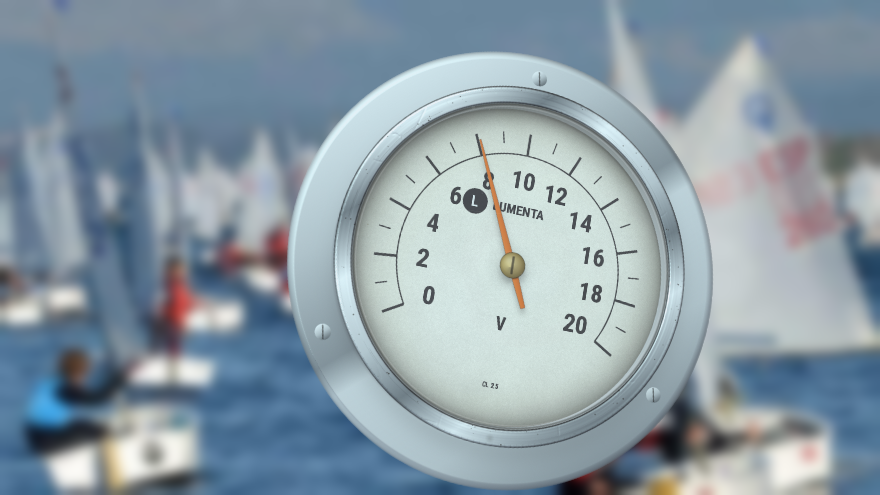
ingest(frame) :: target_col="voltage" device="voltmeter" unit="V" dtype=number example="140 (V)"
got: 8 (V)
